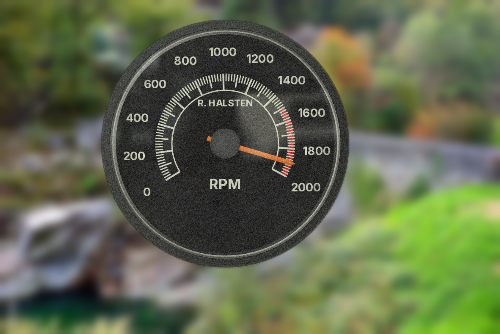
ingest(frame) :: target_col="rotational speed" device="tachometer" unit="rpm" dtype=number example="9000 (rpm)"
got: 1900 (rpm)
